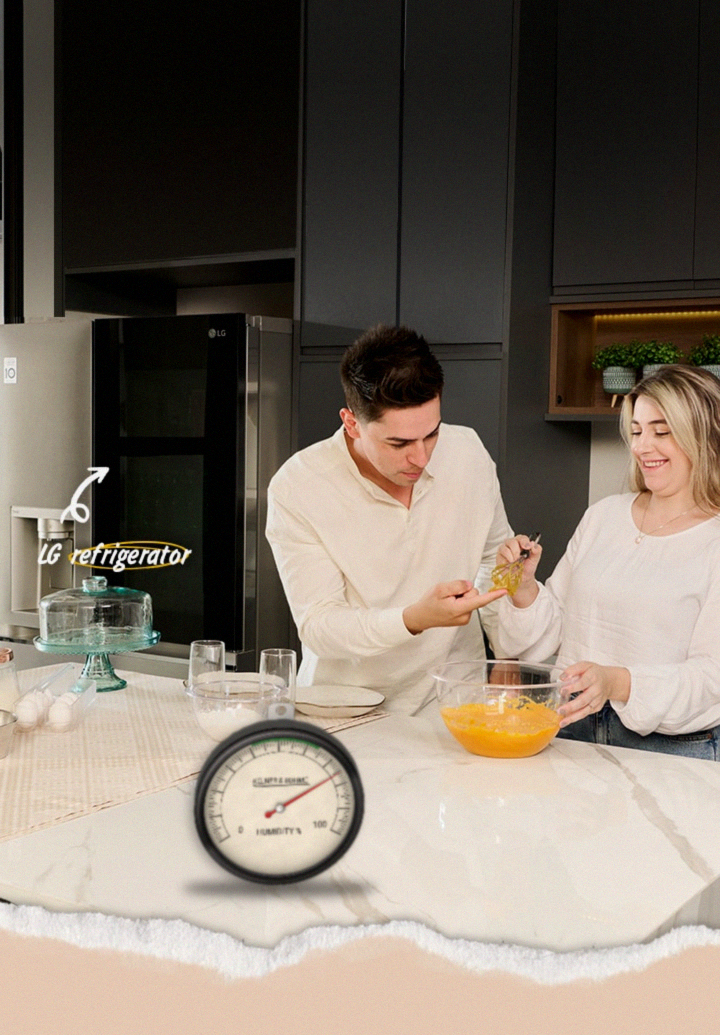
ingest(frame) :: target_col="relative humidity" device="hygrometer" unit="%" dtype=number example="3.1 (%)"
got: 75 (%)
